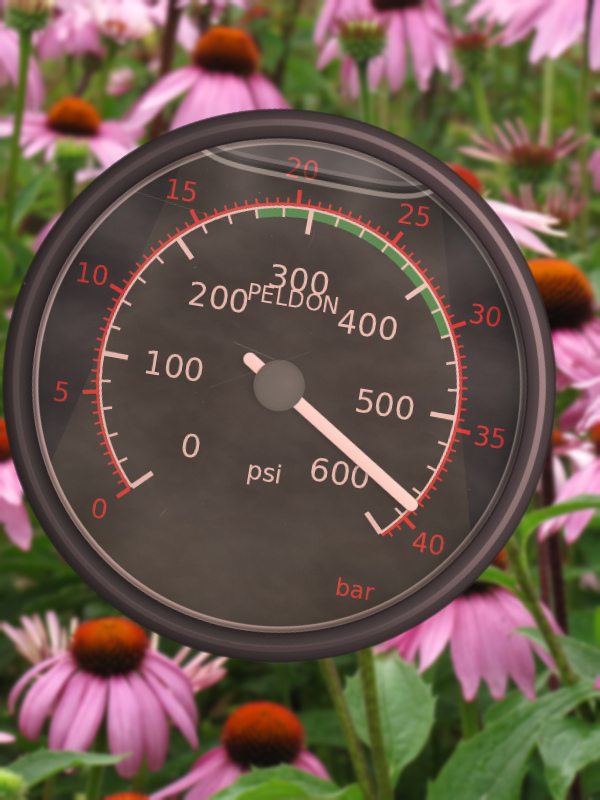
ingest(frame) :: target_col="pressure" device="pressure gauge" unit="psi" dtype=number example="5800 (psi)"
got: 570 (psi)
